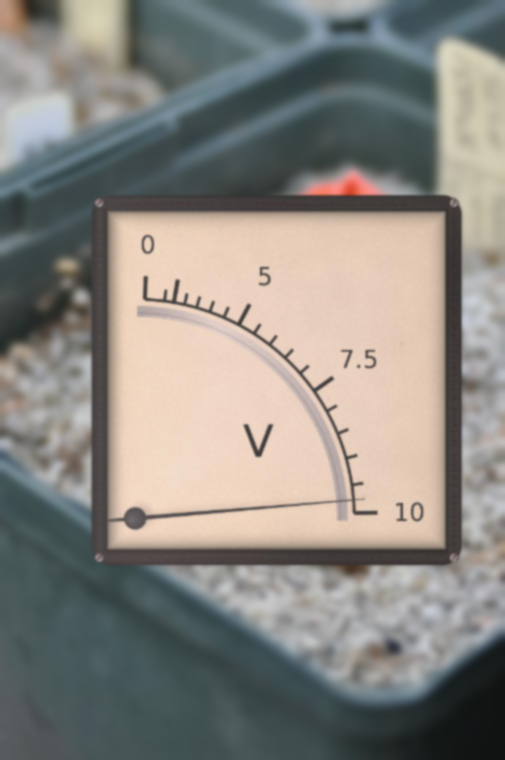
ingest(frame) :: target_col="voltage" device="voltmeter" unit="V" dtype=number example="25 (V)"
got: 9.75 (V)
